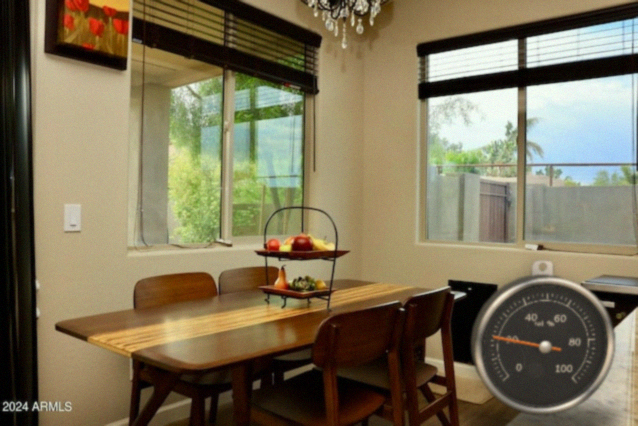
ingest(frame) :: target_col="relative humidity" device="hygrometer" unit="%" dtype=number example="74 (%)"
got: 20 (%)
